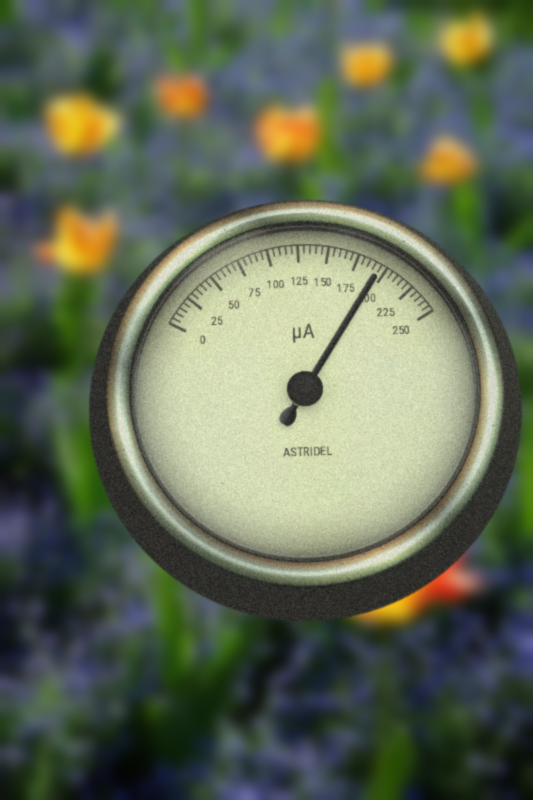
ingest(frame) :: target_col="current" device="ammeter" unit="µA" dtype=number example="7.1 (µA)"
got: 195 (µA)
